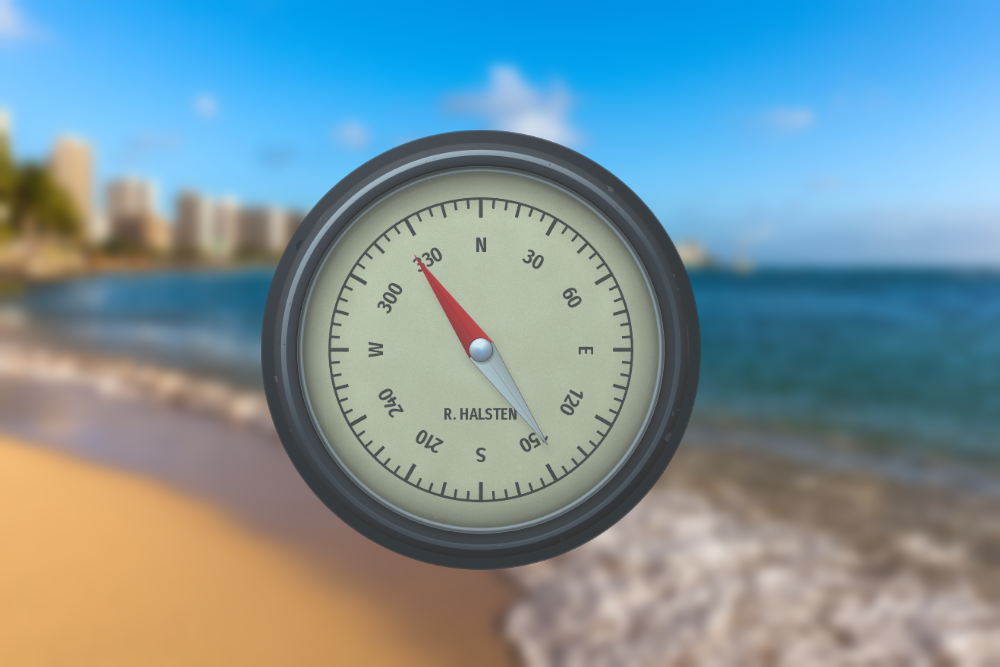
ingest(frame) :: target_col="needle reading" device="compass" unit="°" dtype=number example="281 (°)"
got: 325 (°)
